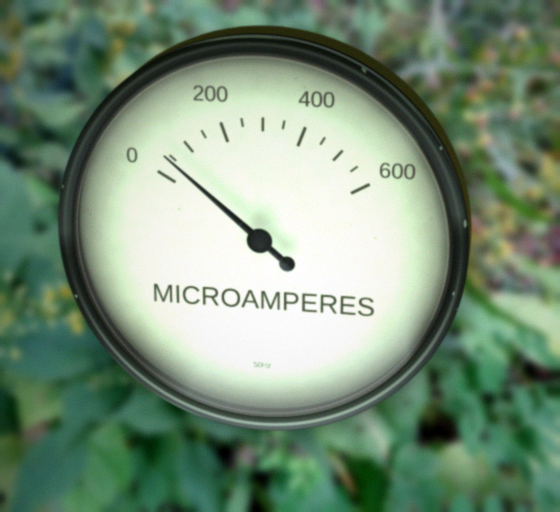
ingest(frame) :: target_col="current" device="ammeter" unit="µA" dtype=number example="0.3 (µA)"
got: 50 (µA)
